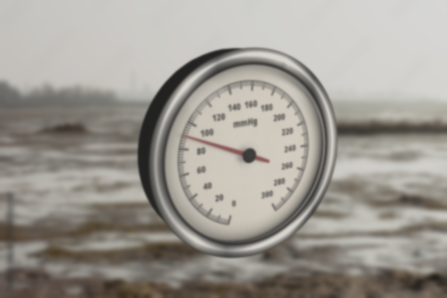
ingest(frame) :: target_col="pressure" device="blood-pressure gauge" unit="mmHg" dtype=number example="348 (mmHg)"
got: 90 (mmHg)
